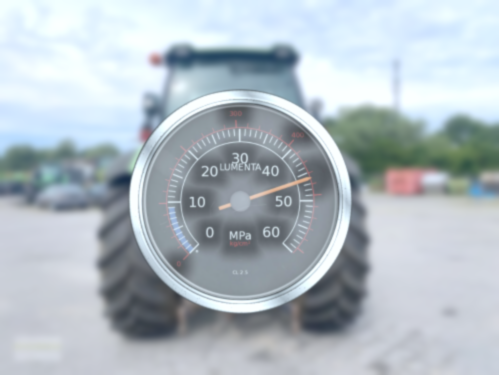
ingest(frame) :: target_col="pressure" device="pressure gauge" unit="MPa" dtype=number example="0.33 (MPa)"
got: 46 (MPa)
